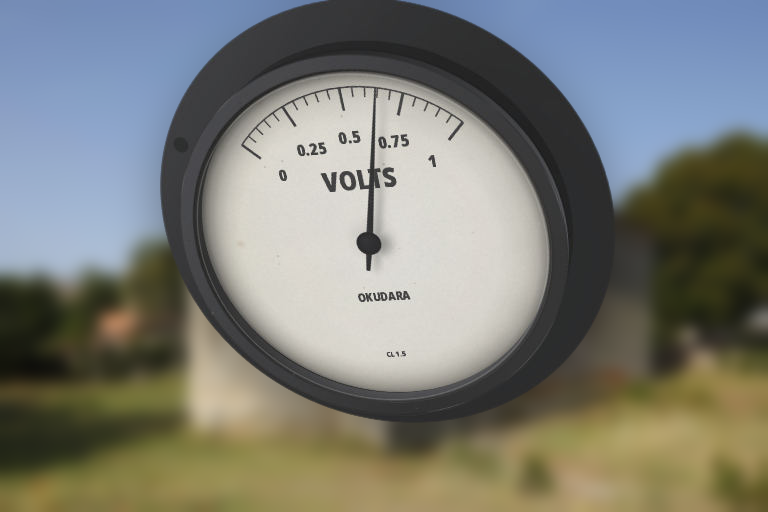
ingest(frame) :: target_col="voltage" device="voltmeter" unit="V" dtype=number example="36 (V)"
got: 0.65 (V)
